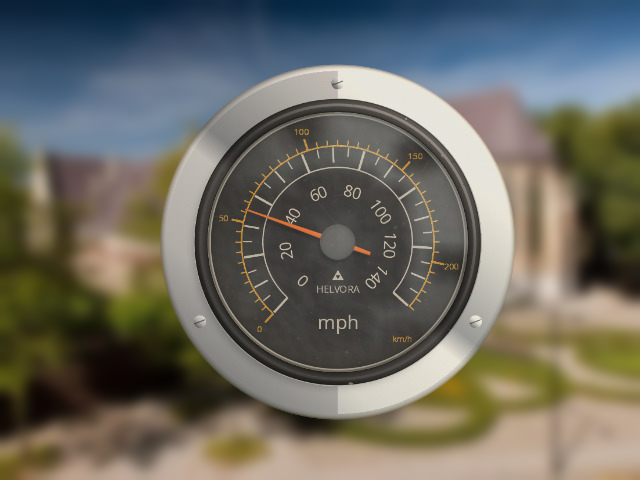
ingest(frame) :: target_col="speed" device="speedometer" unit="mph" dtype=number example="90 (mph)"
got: 35 (mph)
